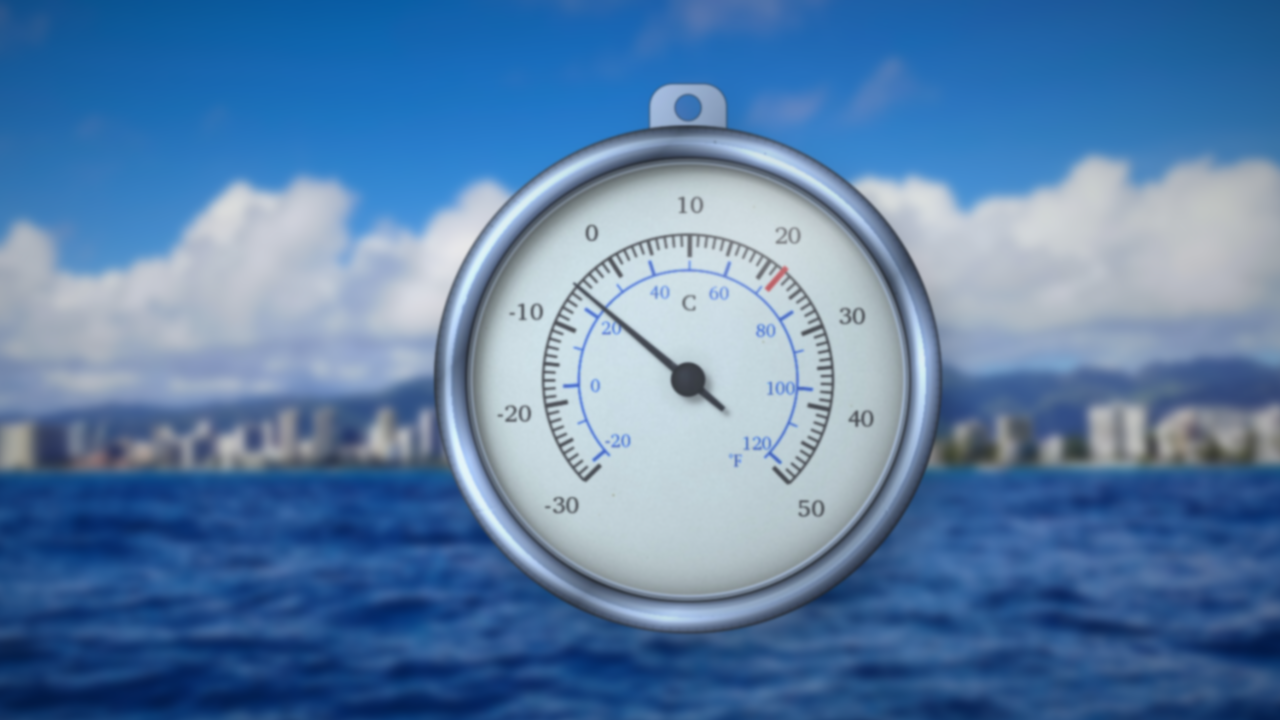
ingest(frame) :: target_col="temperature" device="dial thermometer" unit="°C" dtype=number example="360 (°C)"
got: -5 (°C)
